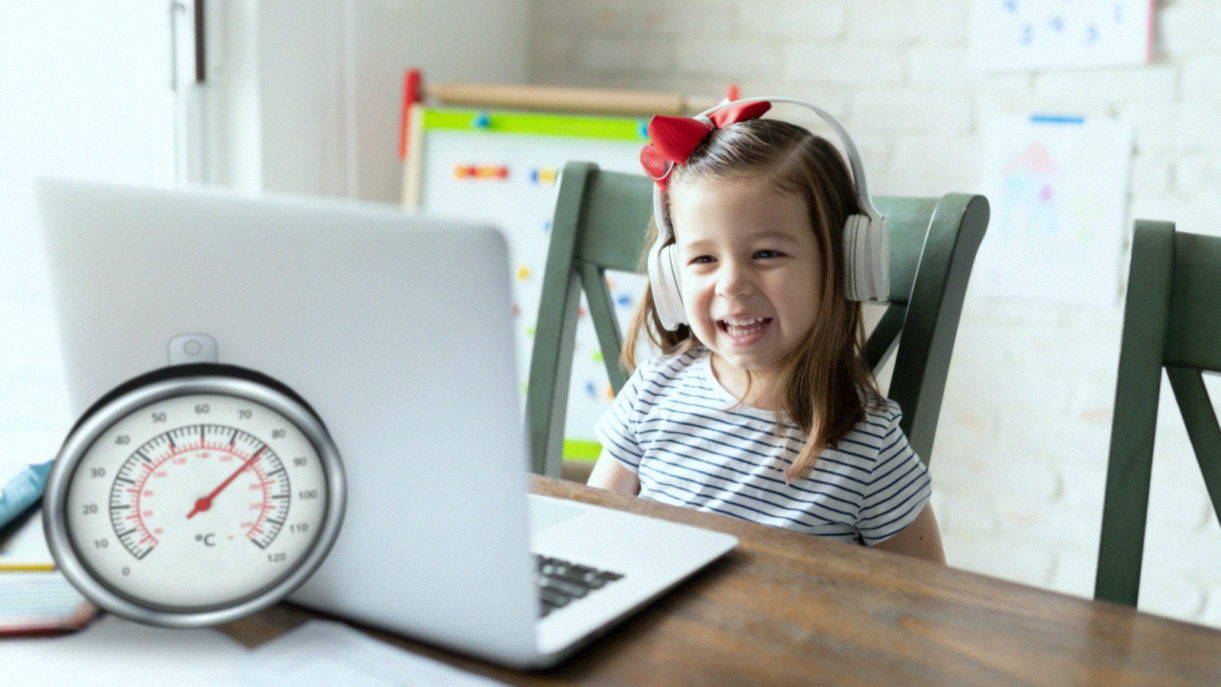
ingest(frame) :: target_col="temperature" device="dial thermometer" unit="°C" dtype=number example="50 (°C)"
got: 80 (°C)
